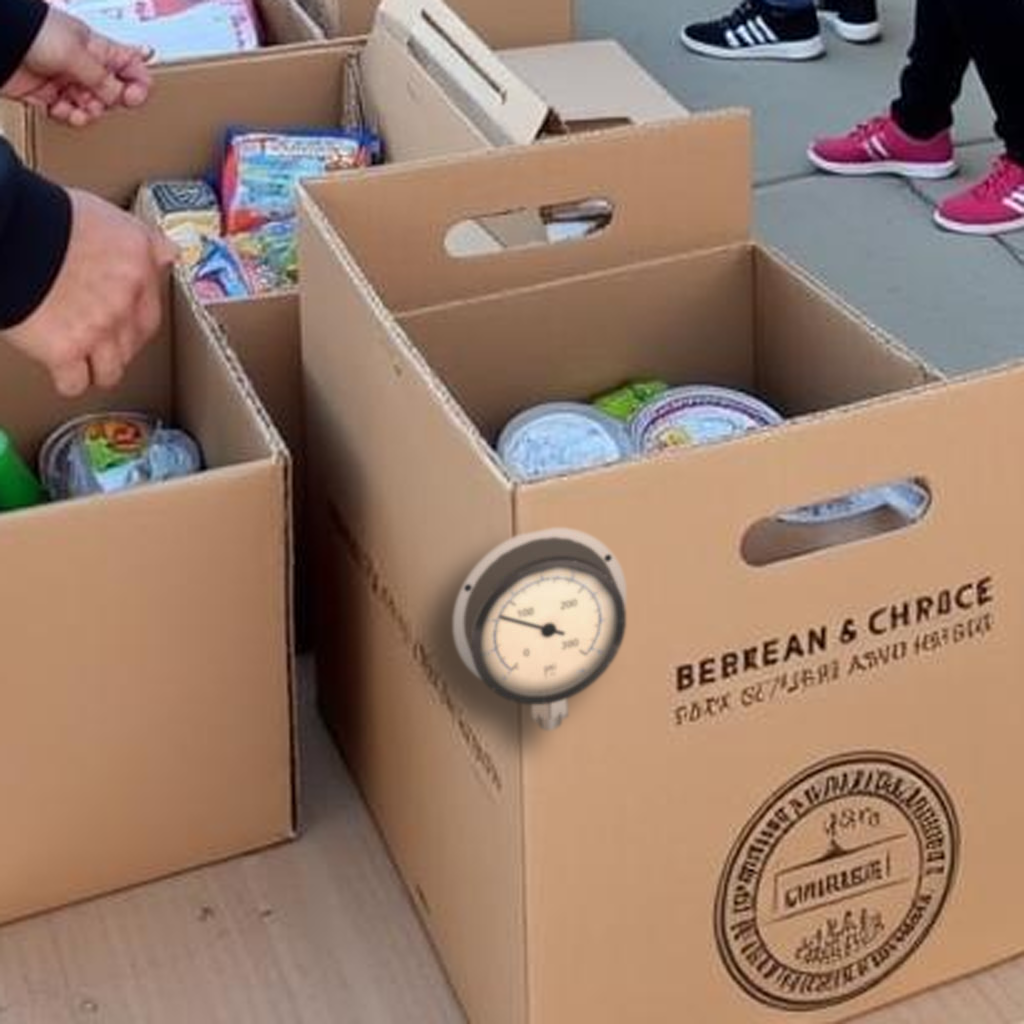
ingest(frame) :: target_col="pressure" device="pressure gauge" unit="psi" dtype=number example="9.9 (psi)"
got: 80 (psi)
